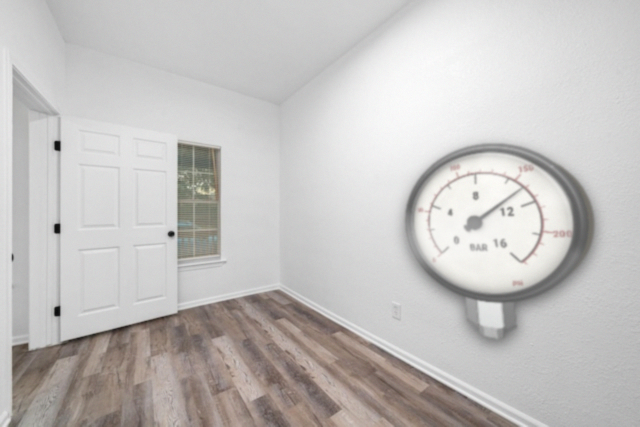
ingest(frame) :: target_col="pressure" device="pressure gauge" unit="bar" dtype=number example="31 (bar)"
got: 11 (bar)
